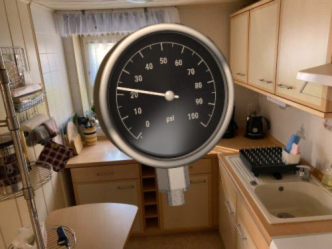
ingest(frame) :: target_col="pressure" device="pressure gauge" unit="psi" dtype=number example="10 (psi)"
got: 22.5 (psi)
